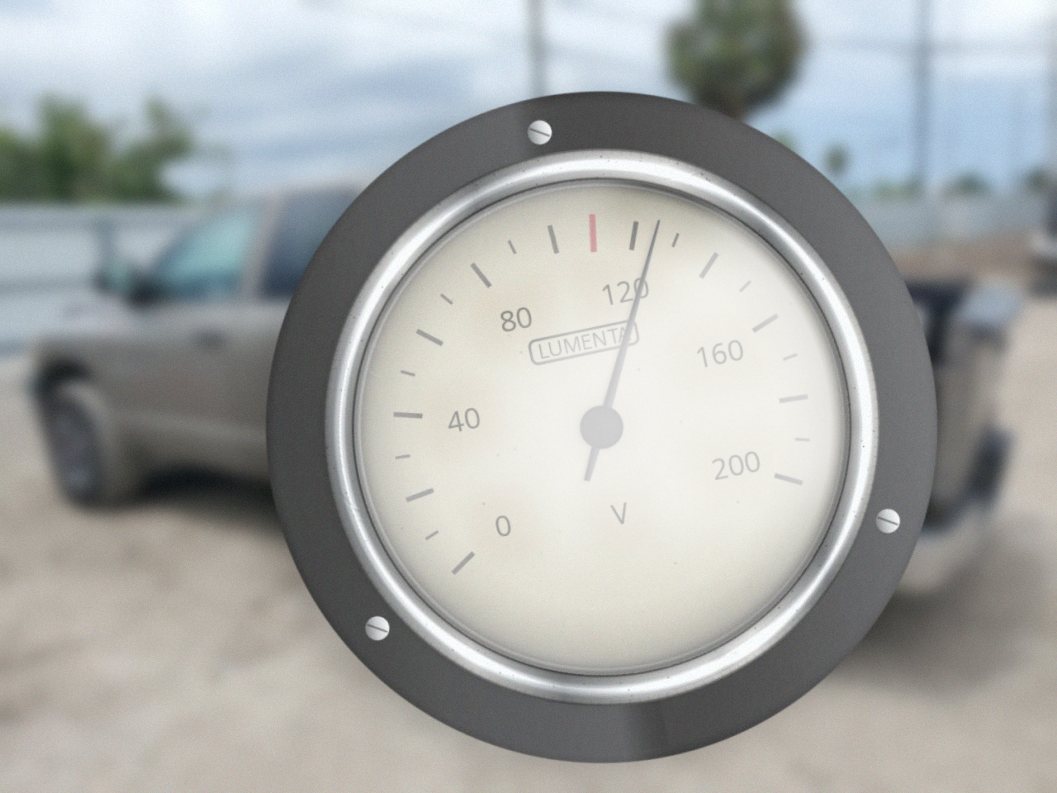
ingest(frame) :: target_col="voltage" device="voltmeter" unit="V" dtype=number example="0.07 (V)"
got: 125 (V)
